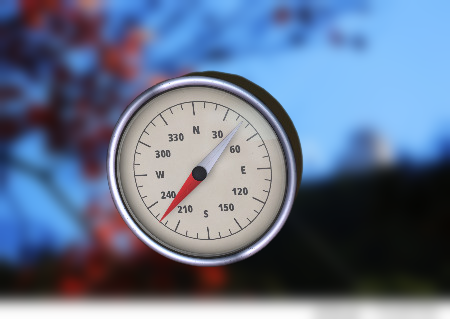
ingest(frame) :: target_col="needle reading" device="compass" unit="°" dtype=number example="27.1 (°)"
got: 225 (°)
